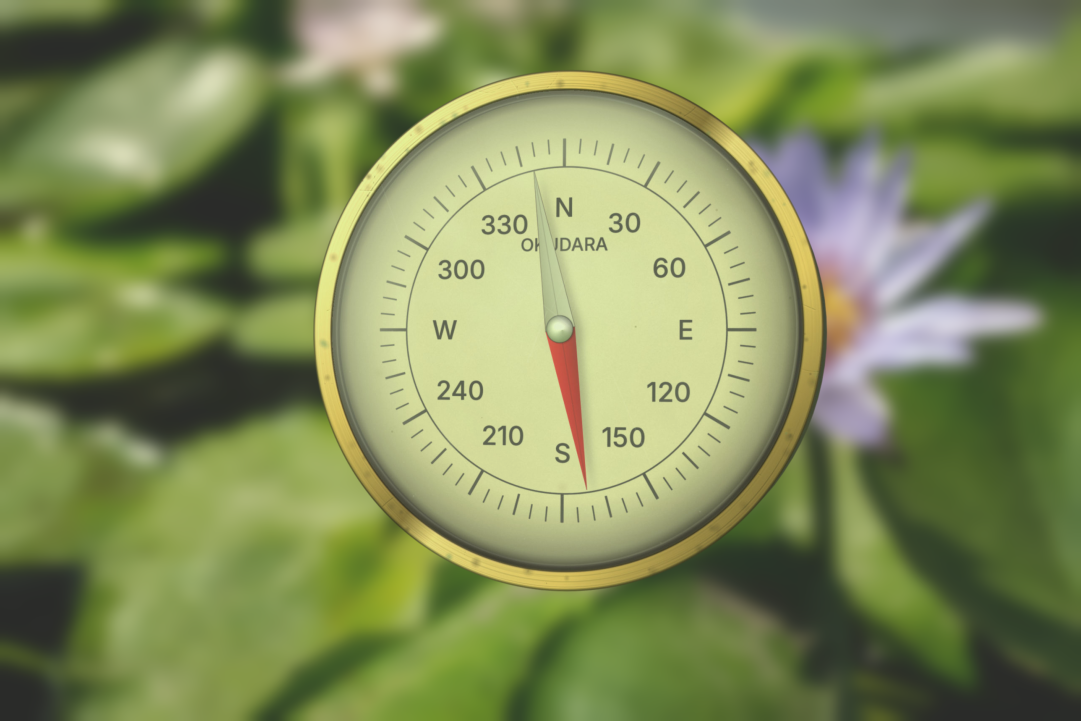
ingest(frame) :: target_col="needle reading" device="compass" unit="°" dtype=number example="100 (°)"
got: 170 (°)
